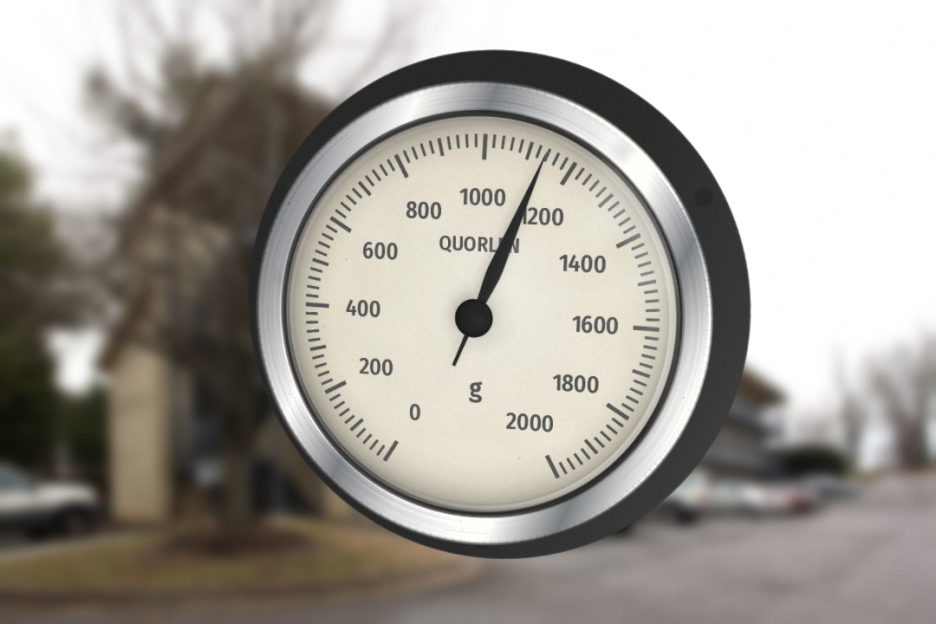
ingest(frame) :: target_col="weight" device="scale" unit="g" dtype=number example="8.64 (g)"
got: 1140 (g)
